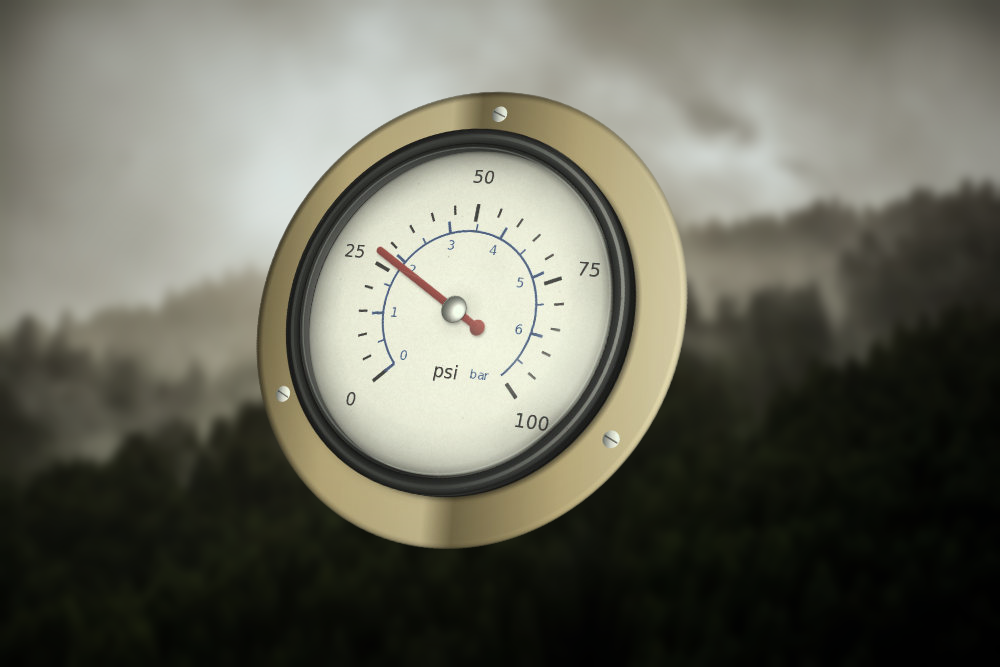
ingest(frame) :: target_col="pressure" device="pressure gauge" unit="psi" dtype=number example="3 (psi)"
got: 27.5 (psi)
